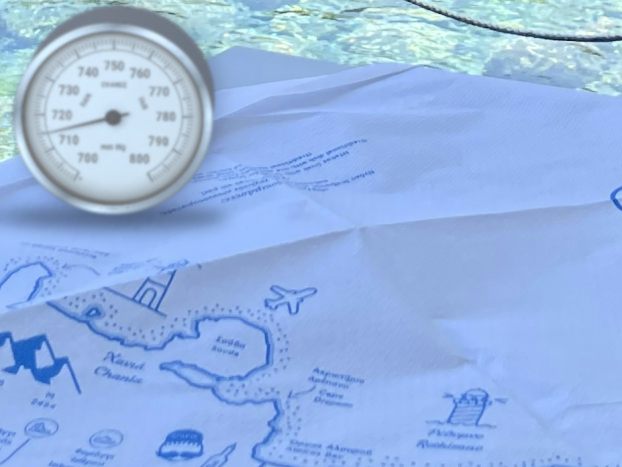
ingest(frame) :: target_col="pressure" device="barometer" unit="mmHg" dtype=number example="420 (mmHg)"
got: 715 (mmHg)
